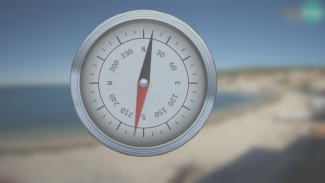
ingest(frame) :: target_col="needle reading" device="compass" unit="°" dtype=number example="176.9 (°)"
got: 190 (°)
